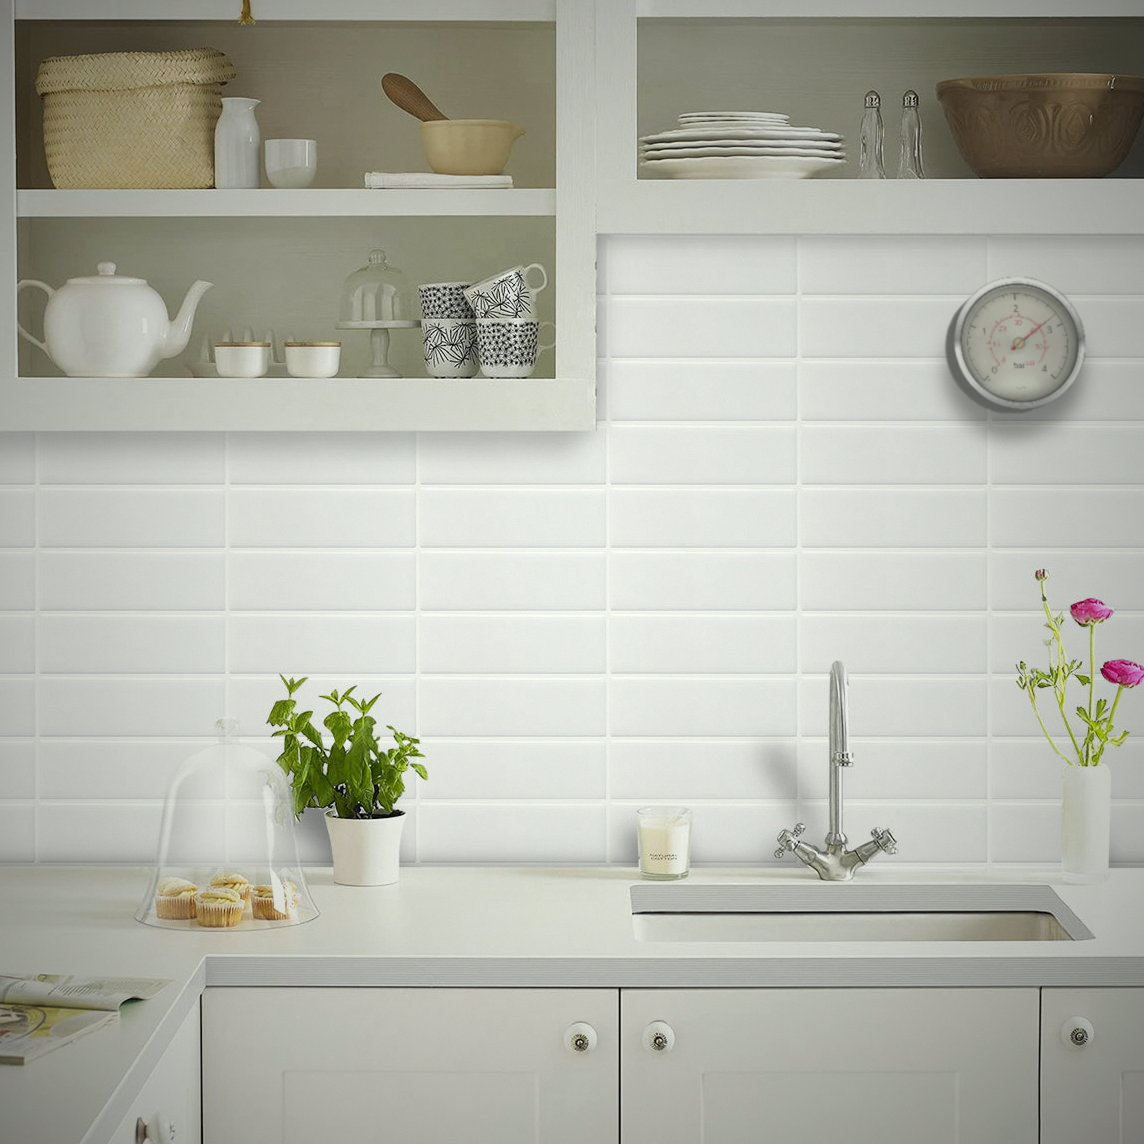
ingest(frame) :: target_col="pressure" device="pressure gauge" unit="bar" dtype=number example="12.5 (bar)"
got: 2.8 (bar)
